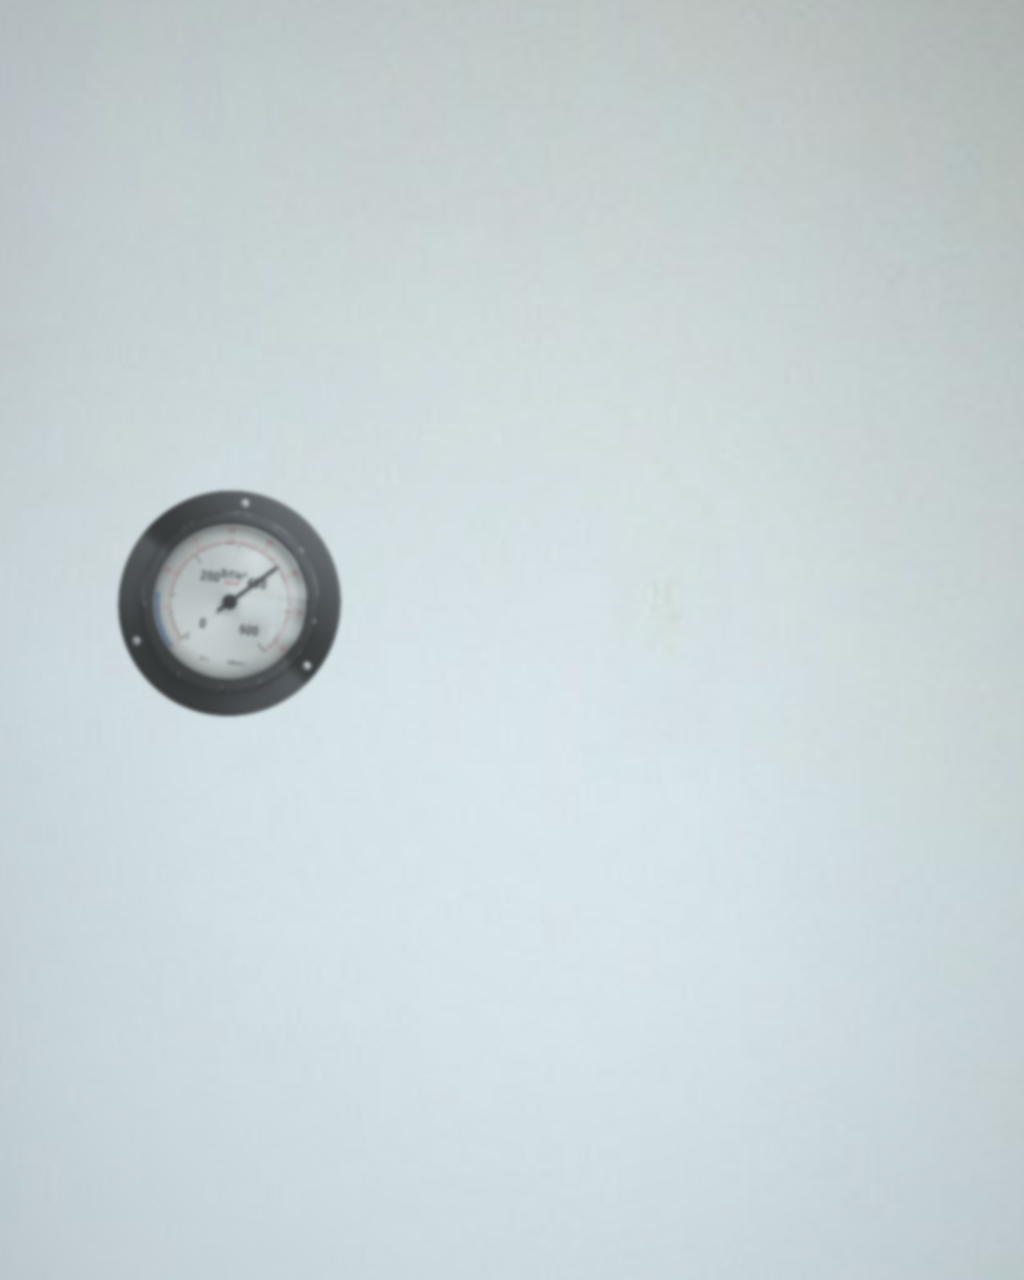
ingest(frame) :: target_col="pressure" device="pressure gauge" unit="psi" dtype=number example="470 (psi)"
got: 400 (psi)
